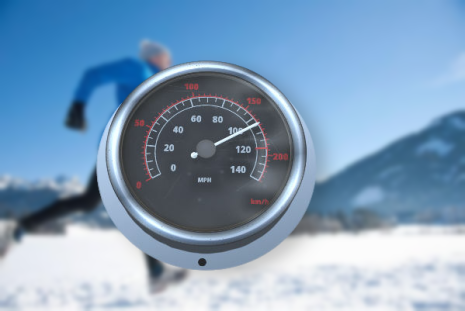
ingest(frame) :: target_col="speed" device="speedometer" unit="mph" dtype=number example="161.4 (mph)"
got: 105 (mph)
